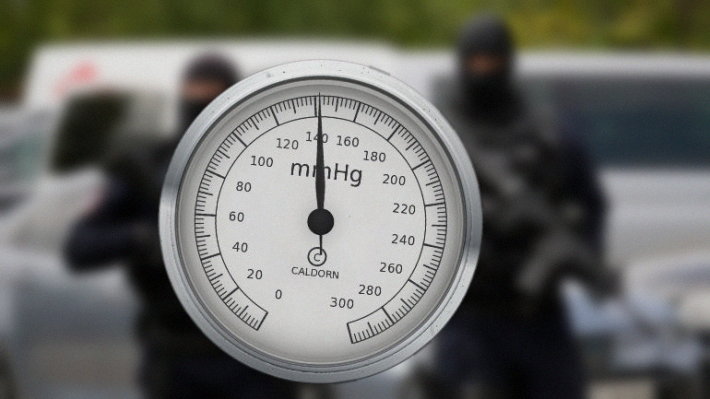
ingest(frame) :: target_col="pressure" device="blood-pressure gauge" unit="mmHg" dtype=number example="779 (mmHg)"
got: 142 (mmHg)
